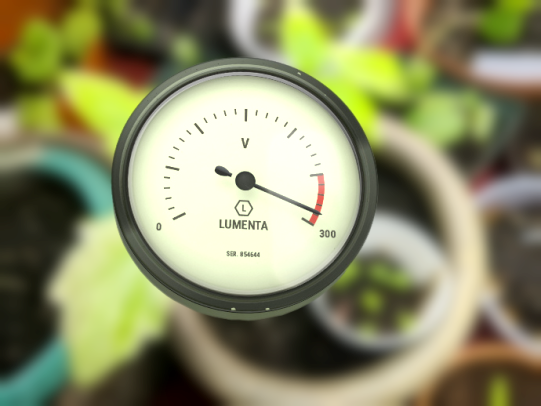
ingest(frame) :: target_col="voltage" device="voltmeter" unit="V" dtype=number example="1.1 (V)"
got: 290 (V)
